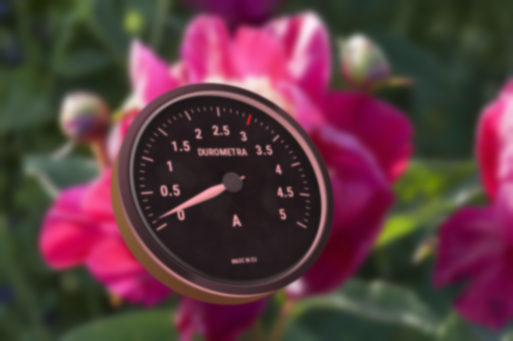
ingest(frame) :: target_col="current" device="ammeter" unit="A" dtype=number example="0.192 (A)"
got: 0.1 (A)
